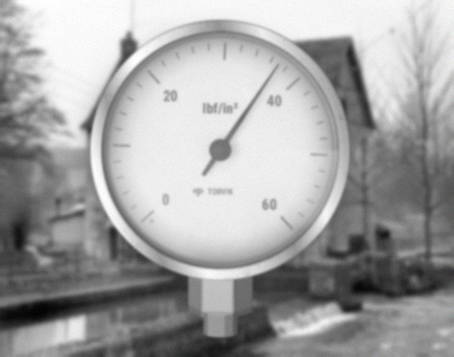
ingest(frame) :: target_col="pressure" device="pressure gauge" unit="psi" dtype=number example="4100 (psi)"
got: 37 (psi)
